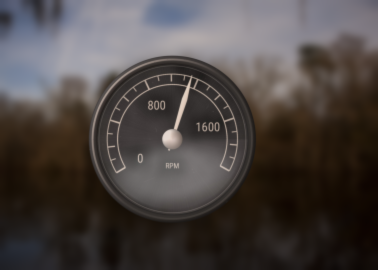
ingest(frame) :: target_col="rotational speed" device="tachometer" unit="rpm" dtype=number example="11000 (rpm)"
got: 1150 (rpm)
